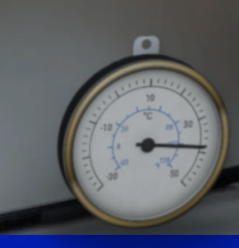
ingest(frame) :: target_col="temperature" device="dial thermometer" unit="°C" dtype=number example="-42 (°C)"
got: 38 (°C)
